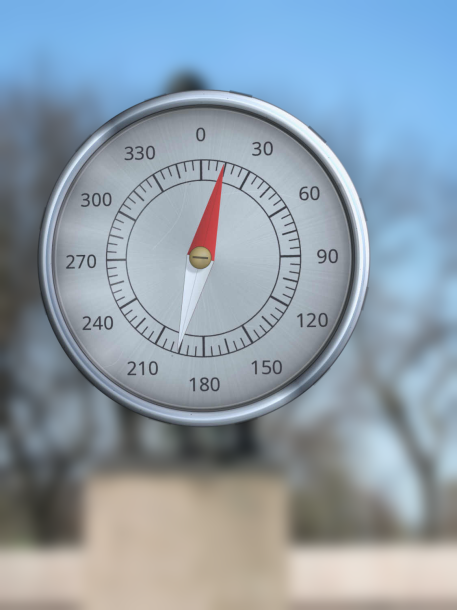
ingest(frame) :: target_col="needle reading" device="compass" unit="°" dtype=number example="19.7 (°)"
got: 15 (°)
